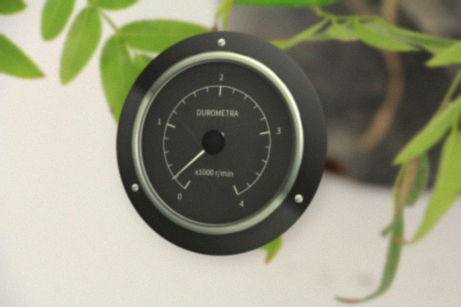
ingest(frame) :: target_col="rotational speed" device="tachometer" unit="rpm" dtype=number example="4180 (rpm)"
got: 200 (rpm)
